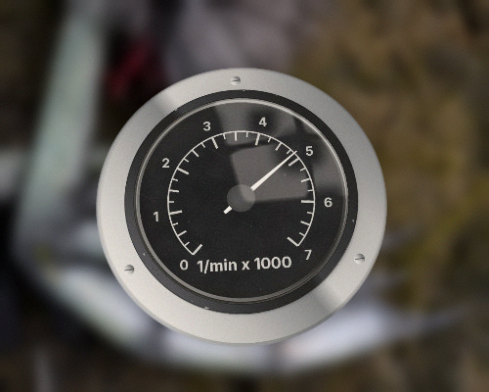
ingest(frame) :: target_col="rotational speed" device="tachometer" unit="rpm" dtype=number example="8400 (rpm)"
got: 4875 (rpm)
